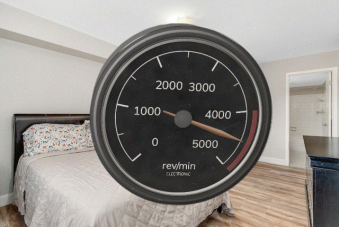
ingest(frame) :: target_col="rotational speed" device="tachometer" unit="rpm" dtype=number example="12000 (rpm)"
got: 4500 (rpm)
